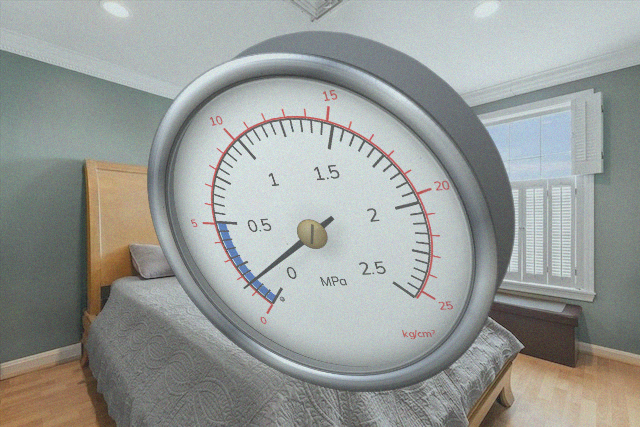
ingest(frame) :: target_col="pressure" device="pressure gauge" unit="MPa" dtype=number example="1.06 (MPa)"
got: 0.15 (MPa)
